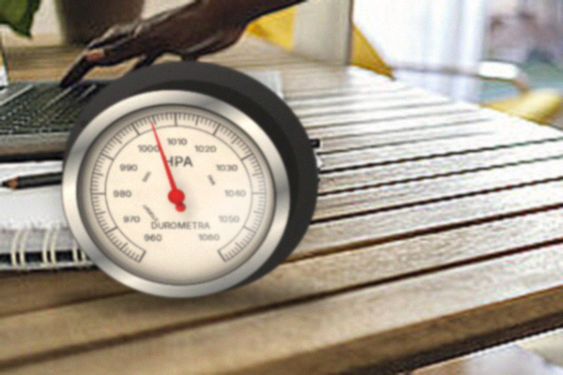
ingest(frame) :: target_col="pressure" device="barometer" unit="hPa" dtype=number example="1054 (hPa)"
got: 1005 (hPa)
